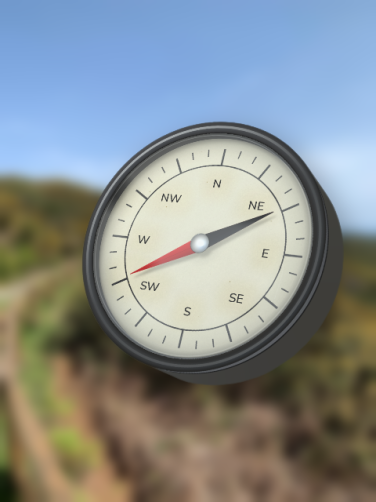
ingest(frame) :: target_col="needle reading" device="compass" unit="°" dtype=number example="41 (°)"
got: 240 (°)
